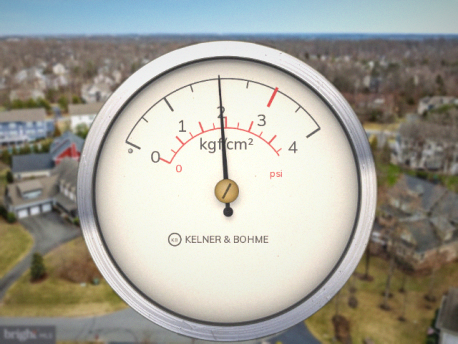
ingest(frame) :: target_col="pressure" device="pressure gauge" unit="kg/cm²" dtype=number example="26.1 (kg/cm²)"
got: 2 (kg/cm²)
